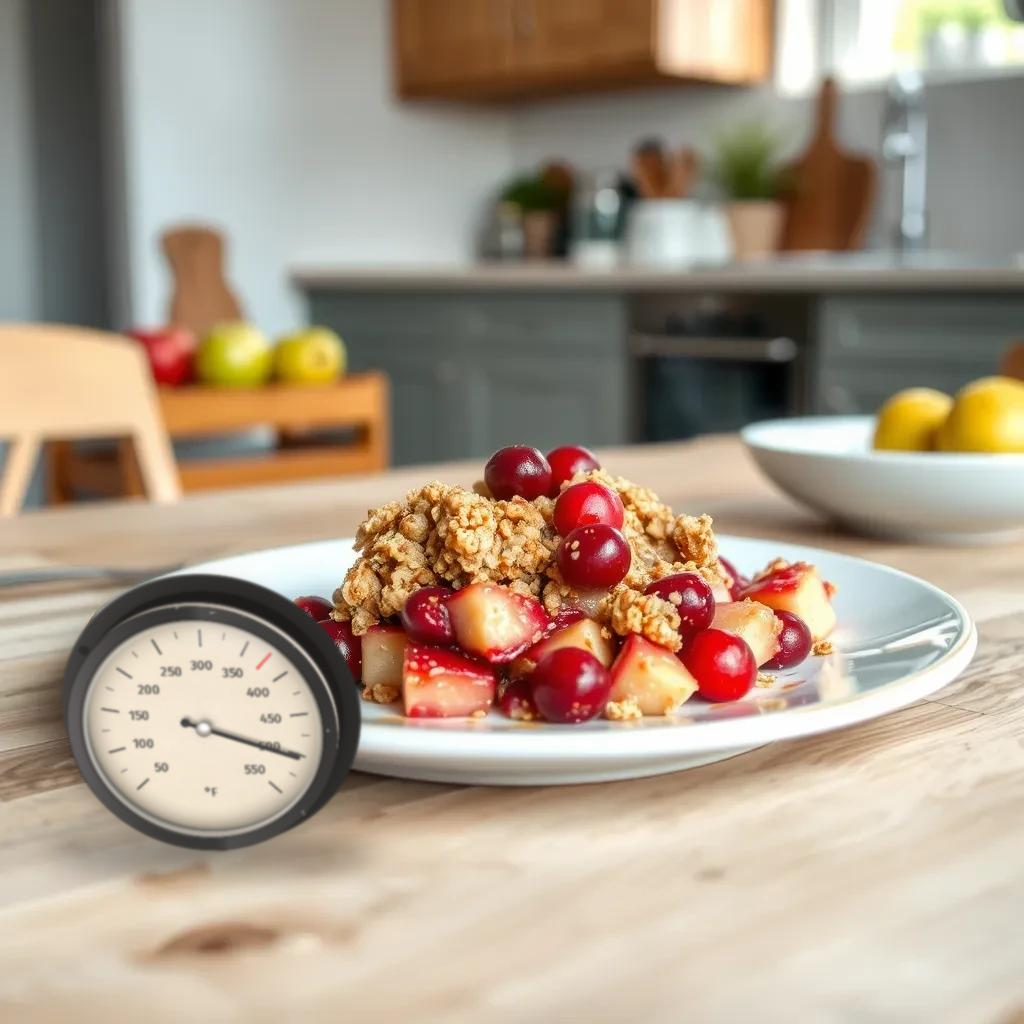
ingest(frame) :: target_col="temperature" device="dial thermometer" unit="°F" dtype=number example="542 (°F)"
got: 500 (°F)
